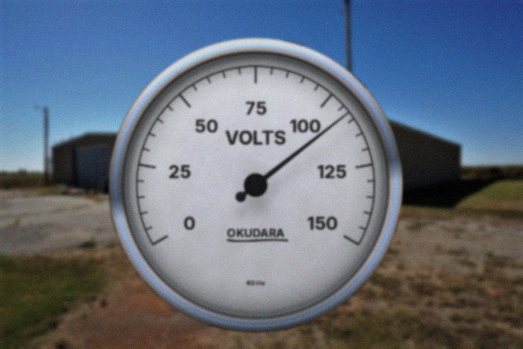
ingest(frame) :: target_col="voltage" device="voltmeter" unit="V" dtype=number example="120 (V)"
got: 107.5 (V)
